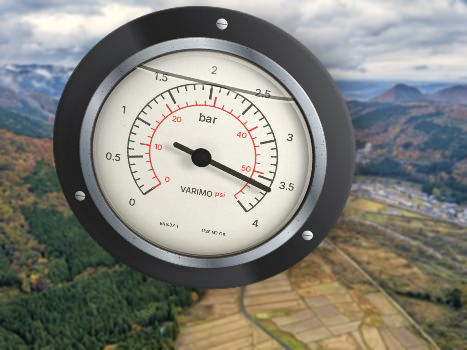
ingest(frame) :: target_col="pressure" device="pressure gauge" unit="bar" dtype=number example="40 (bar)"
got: 3.6 (bar)
